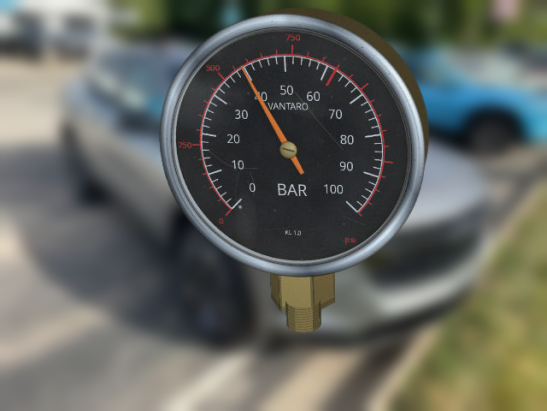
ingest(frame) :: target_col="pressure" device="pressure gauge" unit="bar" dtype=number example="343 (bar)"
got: 40 (bar)
